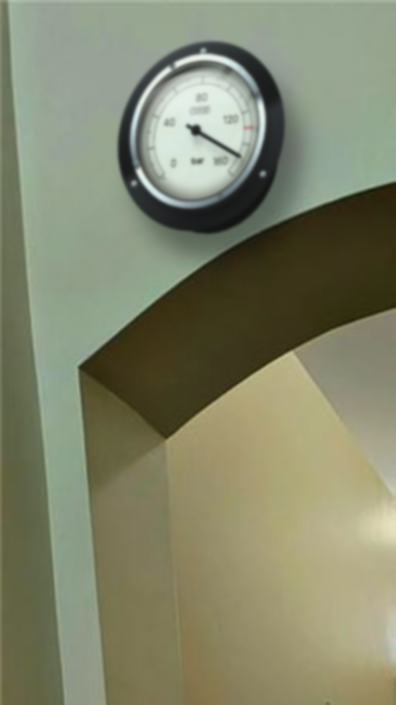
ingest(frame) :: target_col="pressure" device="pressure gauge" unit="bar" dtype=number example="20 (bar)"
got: 150 (bar)
